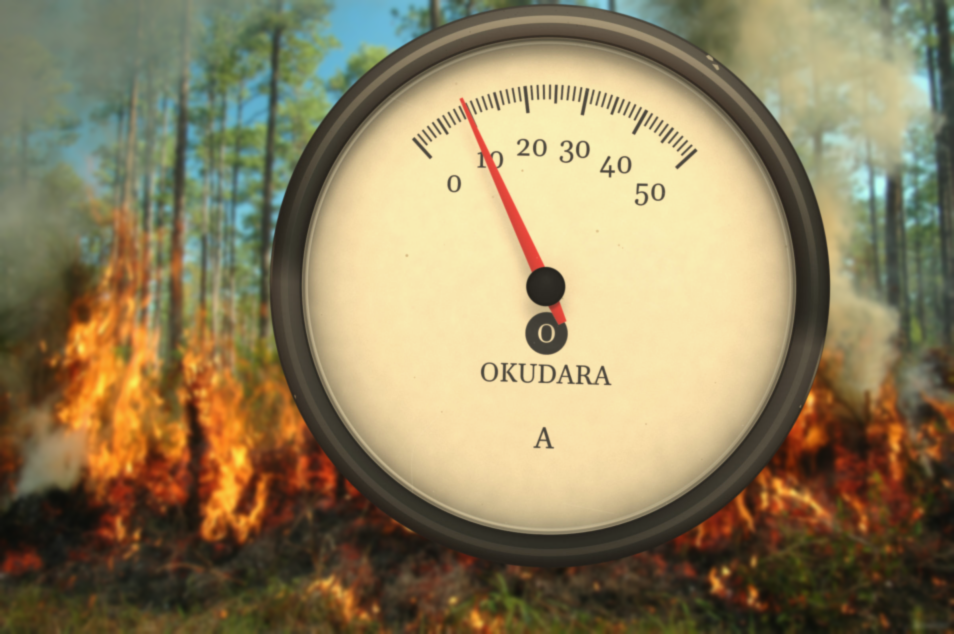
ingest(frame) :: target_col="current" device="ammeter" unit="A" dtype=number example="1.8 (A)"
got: 10 (A)
